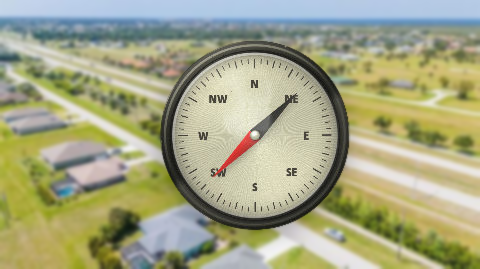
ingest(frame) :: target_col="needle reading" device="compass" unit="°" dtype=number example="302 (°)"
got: 225 (°)
